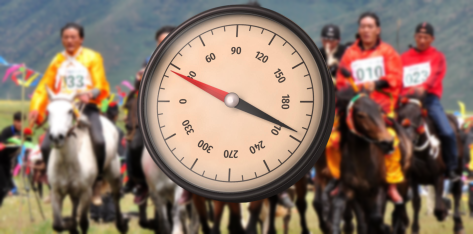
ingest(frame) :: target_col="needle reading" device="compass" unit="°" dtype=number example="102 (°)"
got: 25 (°)
